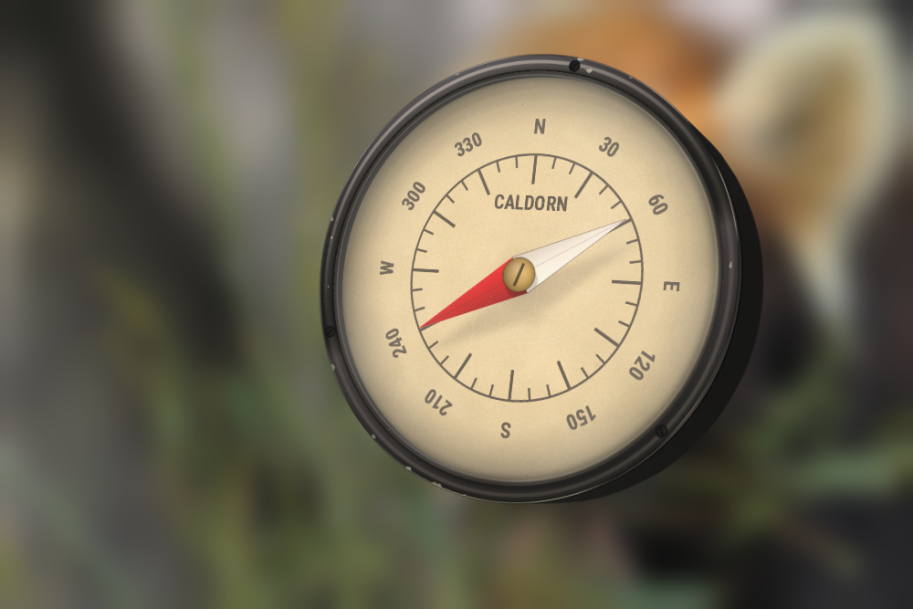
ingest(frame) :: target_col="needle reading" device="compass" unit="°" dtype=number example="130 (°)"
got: 240 (°)
